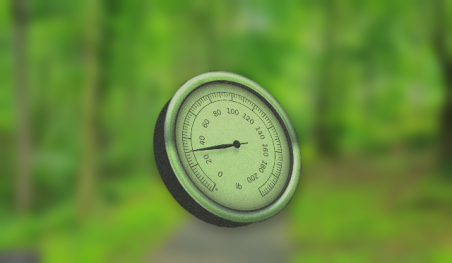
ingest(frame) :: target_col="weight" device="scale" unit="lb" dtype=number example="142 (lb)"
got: 30 (lb)
